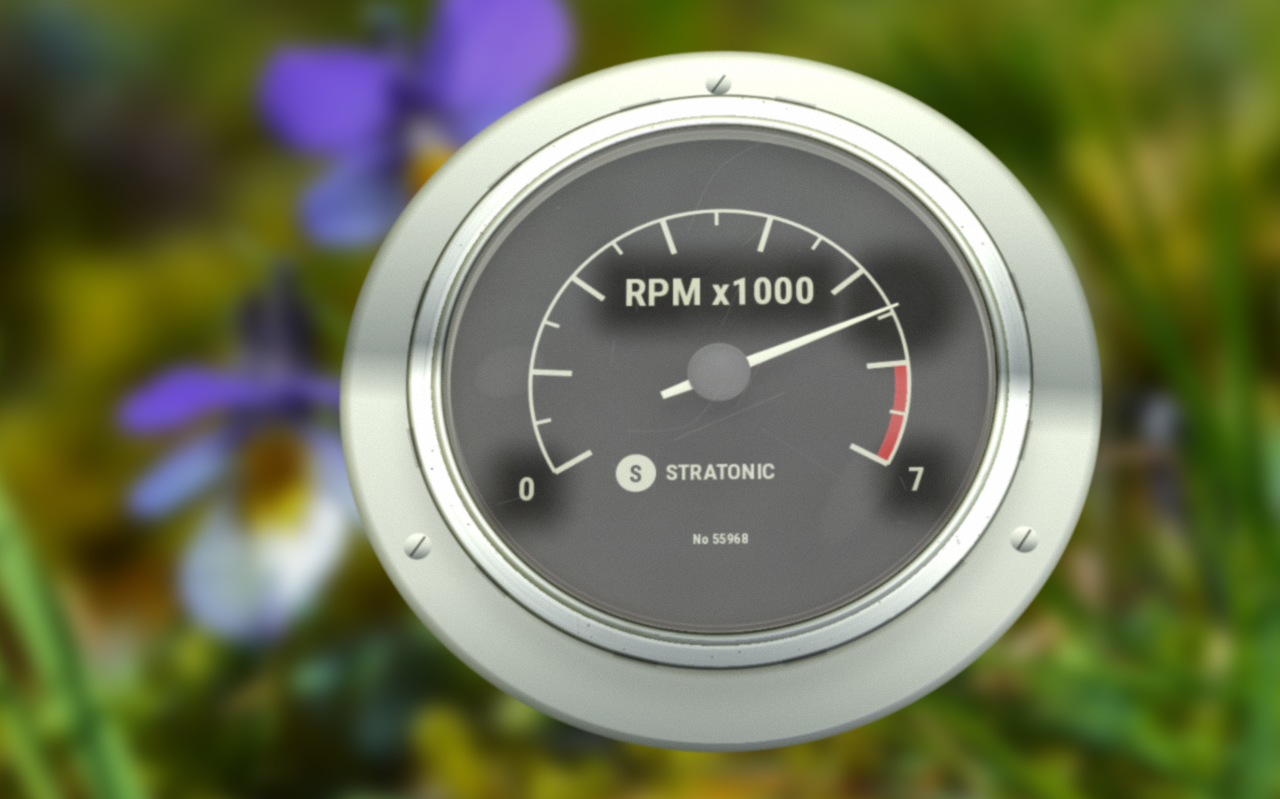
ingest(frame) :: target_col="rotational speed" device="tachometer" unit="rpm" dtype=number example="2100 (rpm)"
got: 5500 (rpm)
